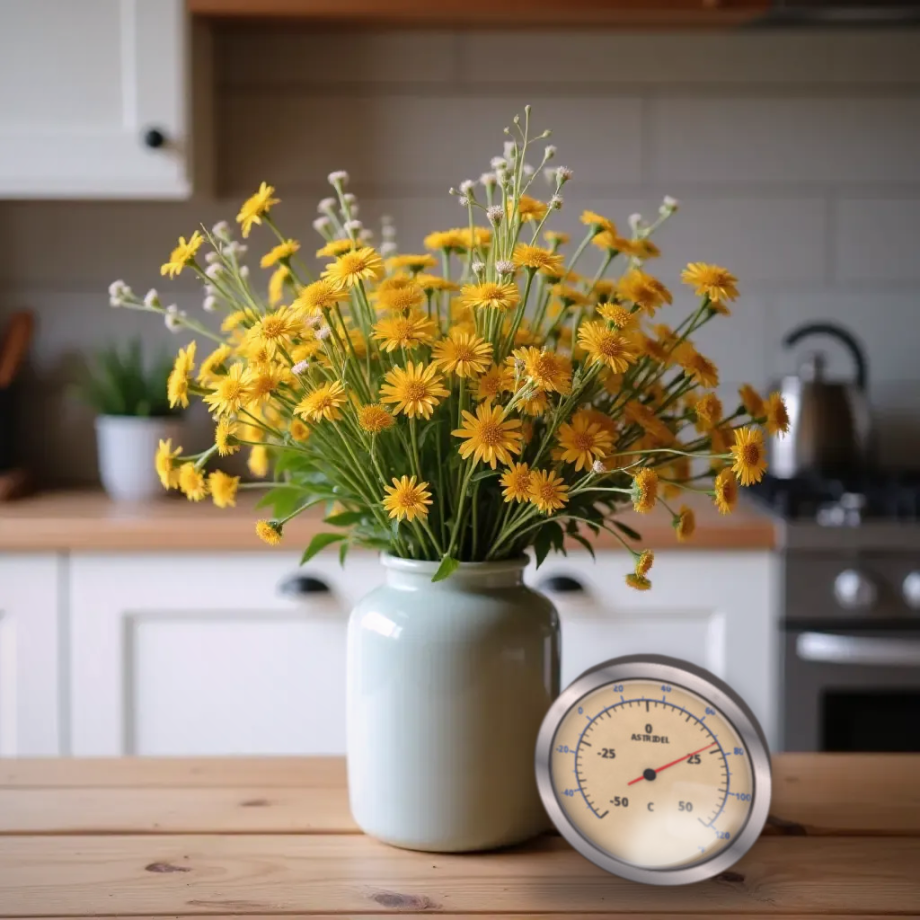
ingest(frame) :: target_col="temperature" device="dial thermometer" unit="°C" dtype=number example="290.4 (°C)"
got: 22.5 (°C)
